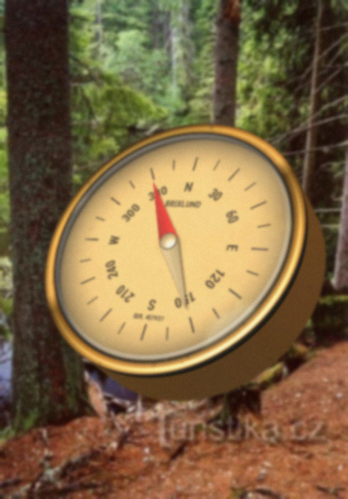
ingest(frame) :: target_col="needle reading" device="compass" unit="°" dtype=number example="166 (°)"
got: 330 (°)
